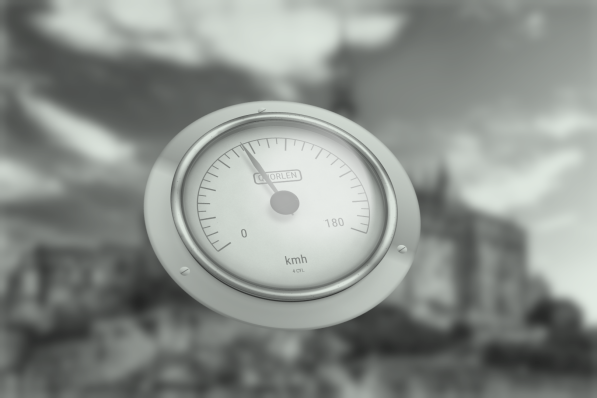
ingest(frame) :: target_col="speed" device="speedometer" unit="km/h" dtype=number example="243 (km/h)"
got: 75 (km/h)
